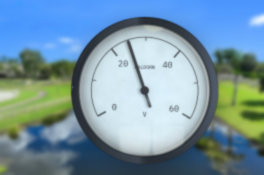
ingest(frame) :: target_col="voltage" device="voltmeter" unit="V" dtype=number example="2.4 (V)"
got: 25 (V)
